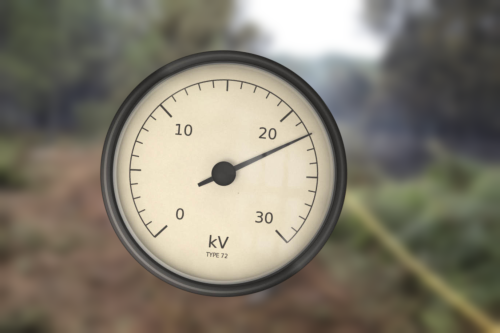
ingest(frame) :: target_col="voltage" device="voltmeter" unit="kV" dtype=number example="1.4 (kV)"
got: 22 (kV)
